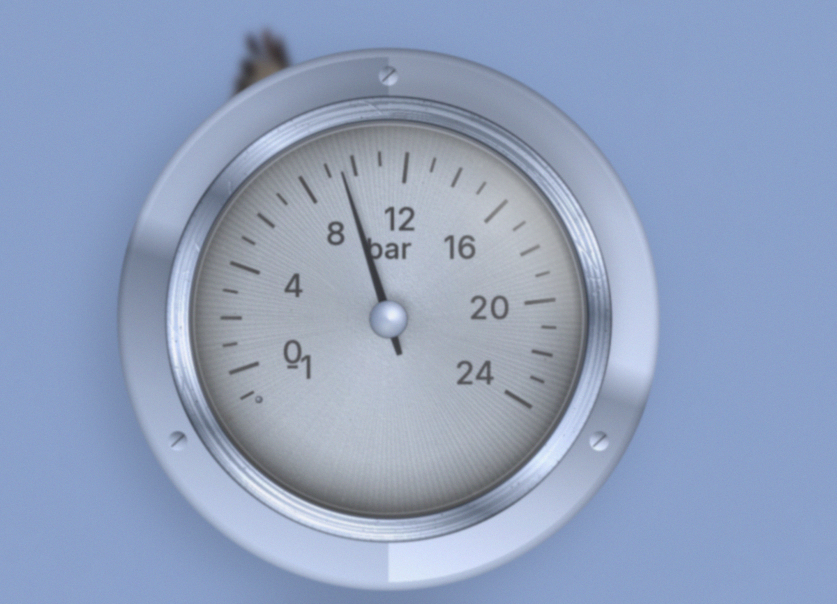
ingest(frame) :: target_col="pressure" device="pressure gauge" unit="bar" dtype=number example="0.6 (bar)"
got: 9.5 (bar)
